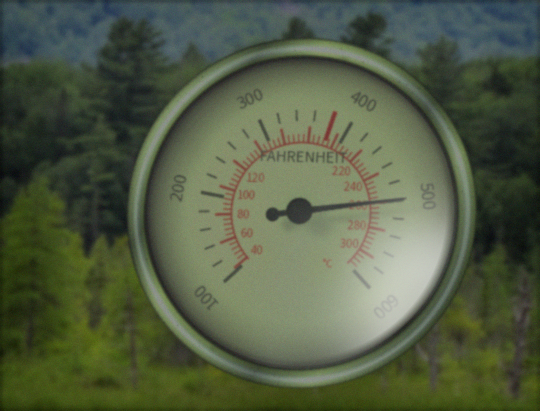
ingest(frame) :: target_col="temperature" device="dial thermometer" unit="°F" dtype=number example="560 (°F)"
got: 500 (°F)
